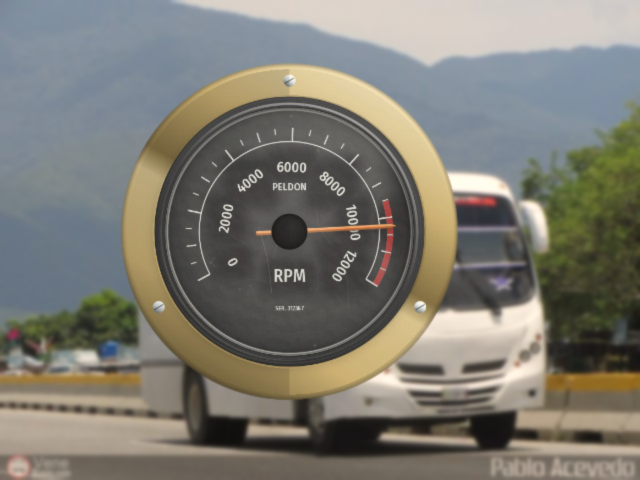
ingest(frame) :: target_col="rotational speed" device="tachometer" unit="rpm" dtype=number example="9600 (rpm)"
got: 10250 (rpm)
